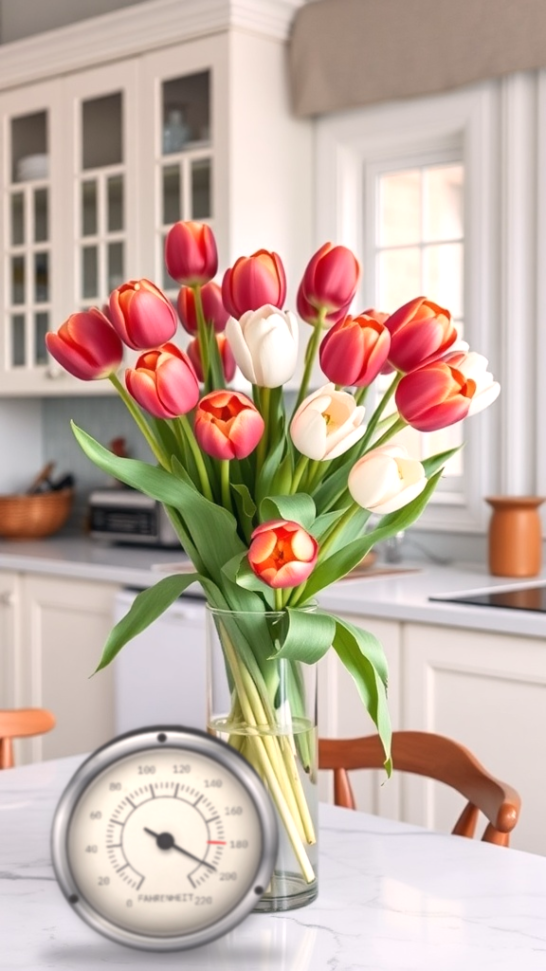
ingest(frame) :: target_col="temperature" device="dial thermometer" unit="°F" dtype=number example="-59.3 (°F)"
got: 200 (°F)
